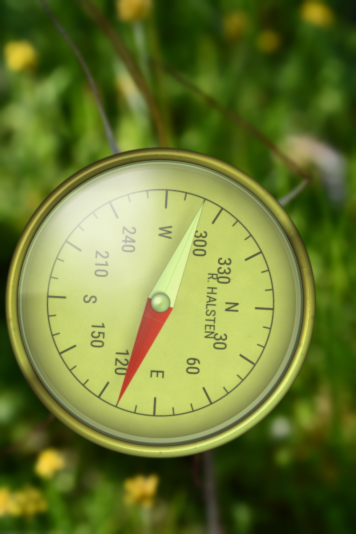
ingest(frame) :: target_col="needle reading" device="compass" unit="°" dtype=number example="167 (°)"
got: 110 (°)
